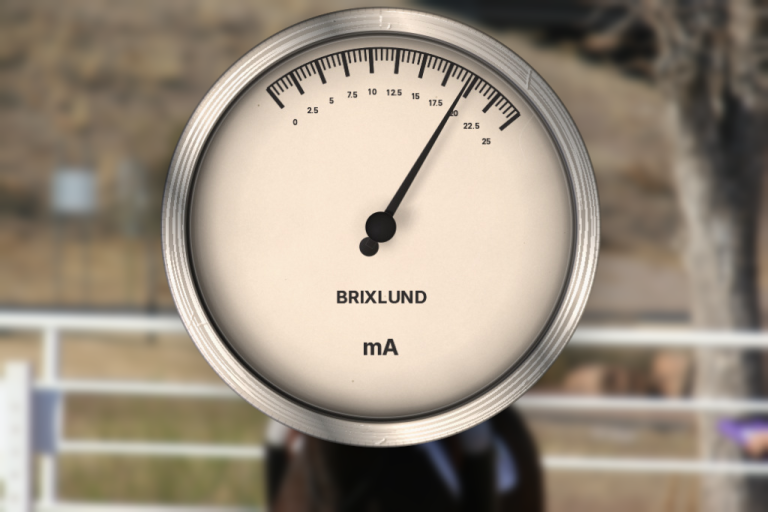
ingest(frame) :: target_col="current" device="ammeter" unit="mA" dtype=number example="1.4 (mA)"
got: 19.5 (mA)
